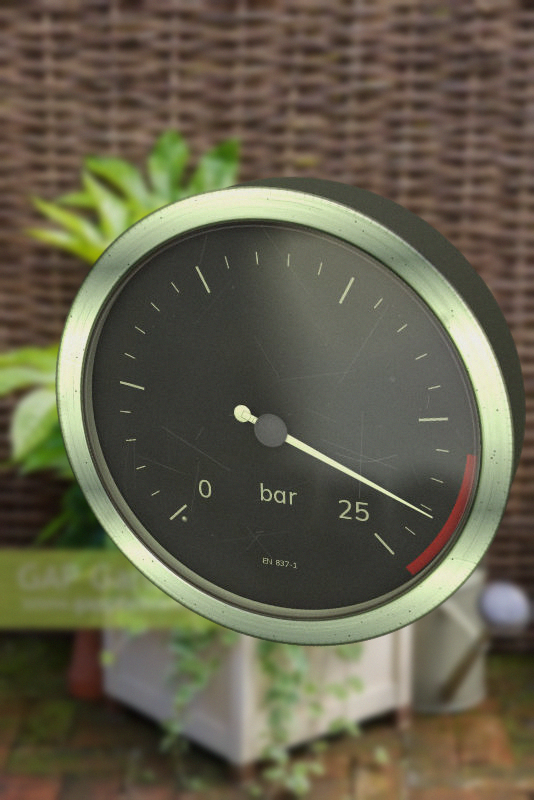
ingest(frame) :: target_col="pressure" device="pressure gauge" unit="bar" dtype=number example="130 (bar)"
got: 23 (bar)
